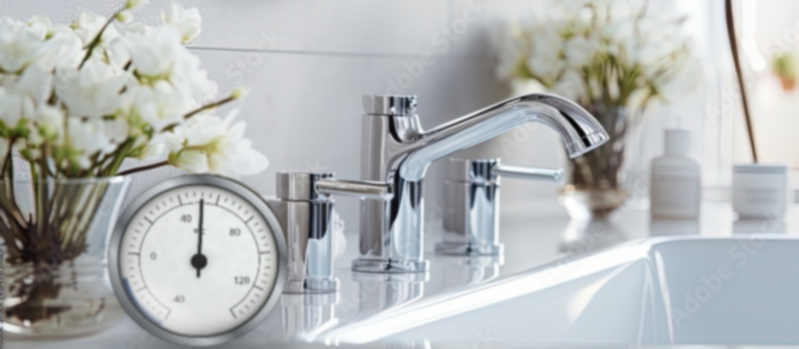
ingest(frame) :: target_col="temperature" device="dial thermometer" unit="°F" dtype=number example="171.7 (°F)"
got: 52 (°F)
